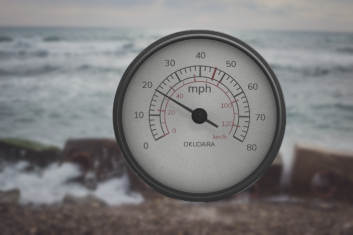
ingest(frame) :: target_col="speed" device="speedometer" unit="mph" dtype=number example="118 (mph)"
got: 20 (mph)
